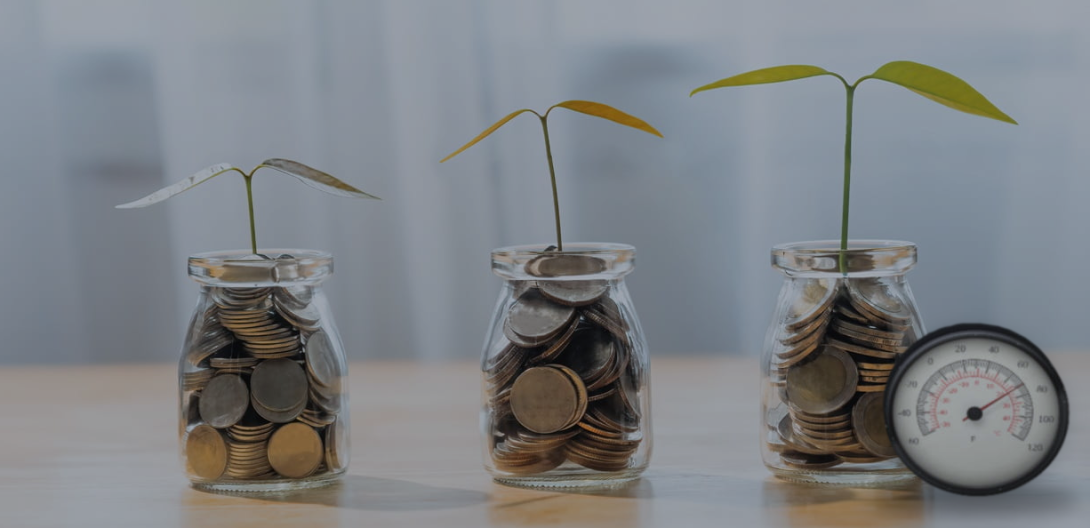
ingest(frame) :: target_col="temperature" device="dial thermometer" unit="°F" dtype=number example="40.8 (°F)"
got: 70 (°F)
